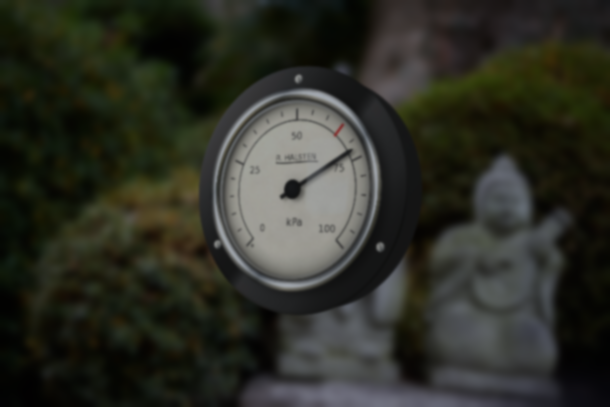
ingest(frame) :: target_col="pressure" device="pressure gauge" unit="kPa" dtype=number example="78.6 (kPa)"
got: 72.5 (kPa)
